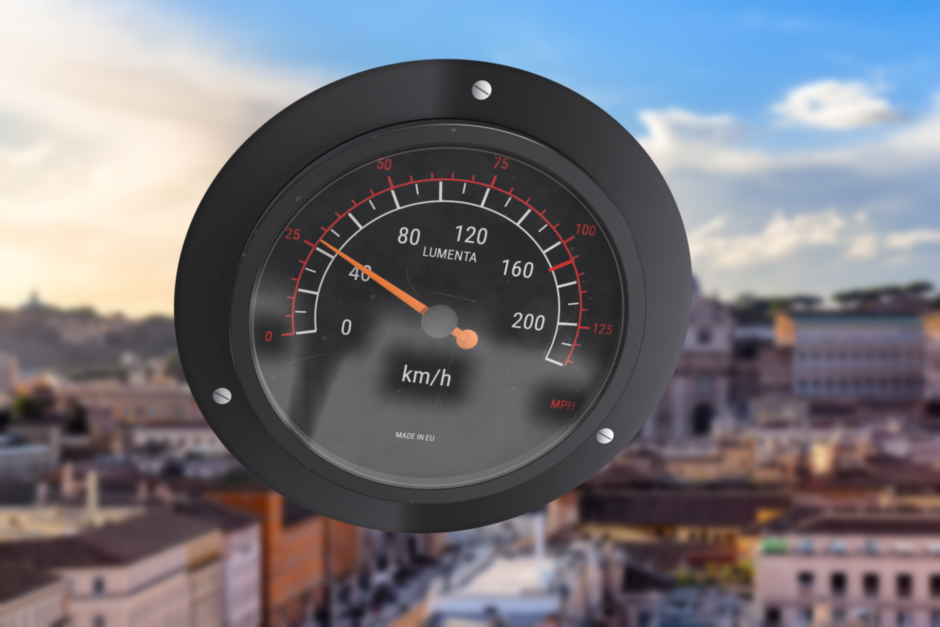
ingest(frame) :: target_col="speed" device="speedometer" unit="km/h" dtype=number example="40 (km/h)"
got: 45 (km/h)
